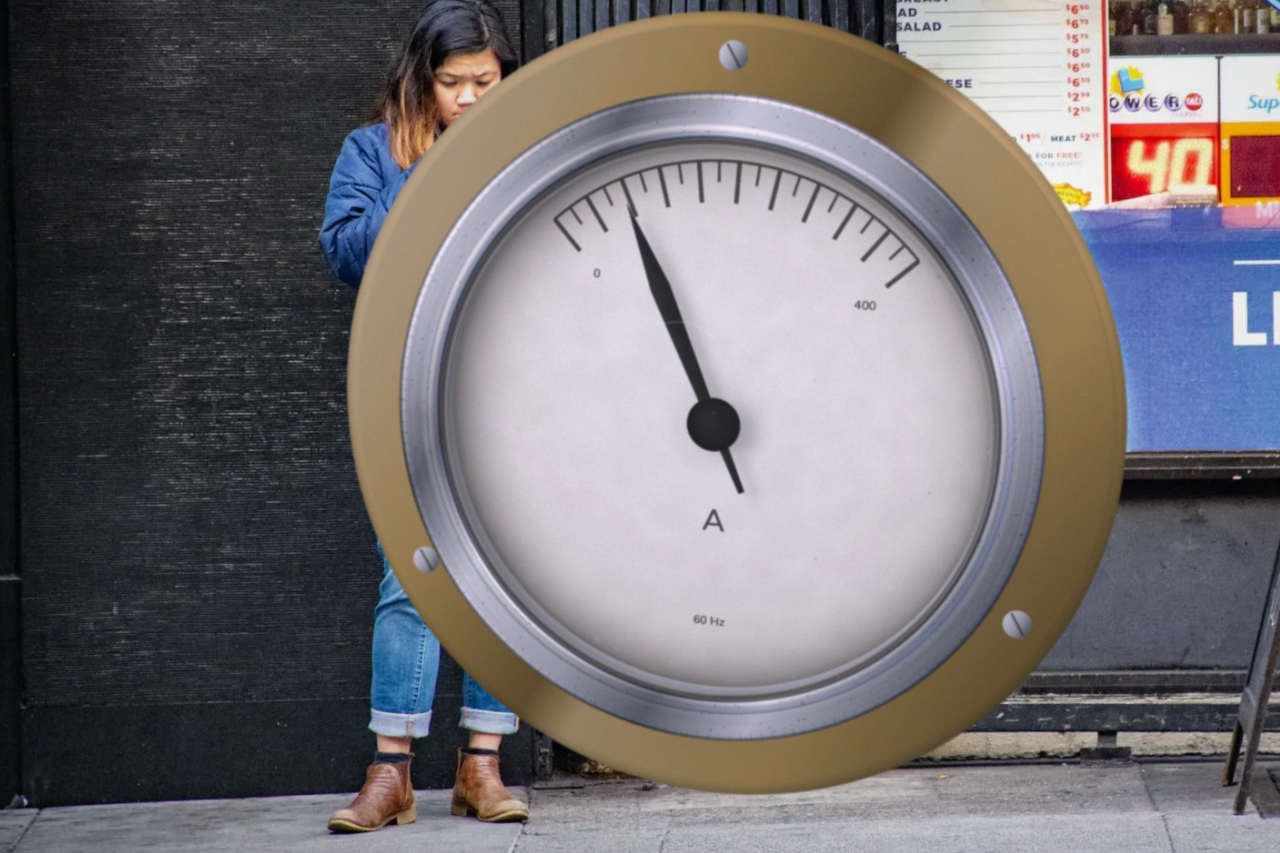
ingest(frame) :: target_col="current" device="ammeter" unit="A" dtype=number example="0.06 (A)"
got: 80 (A)
